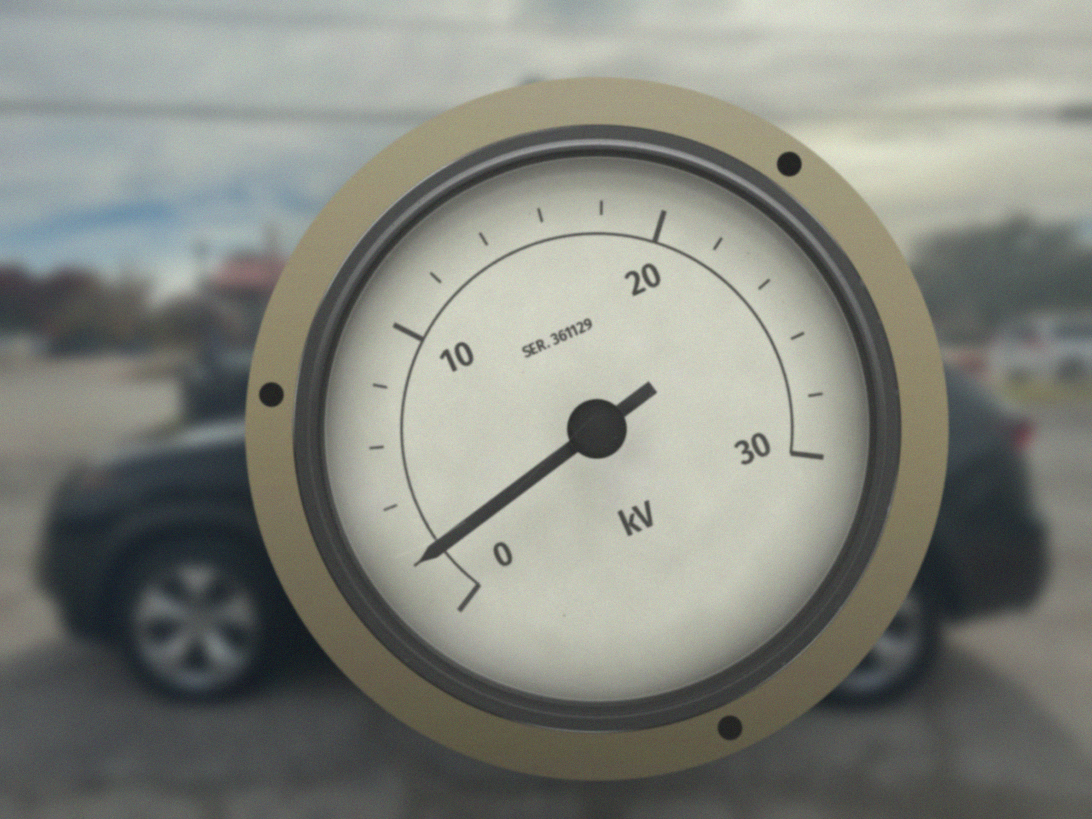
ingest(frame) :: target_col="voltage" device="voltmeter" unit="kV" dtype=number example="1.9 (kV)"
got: 2 (kV)
